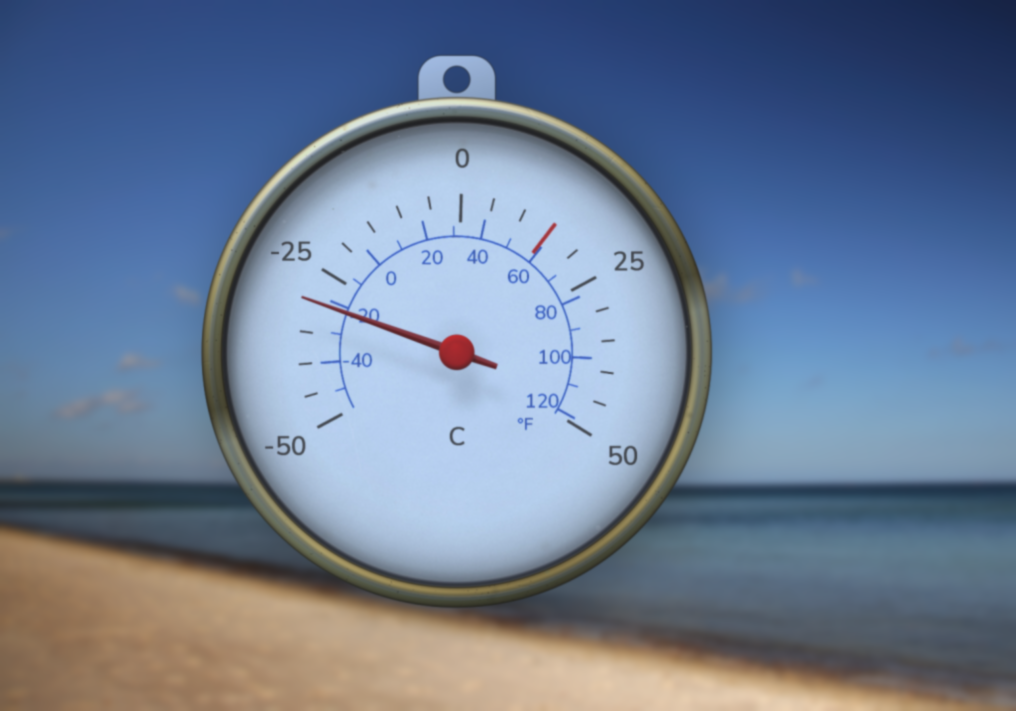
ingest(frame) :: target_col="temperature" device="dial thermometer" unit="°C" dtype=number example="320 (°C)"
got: -30 (°C)
